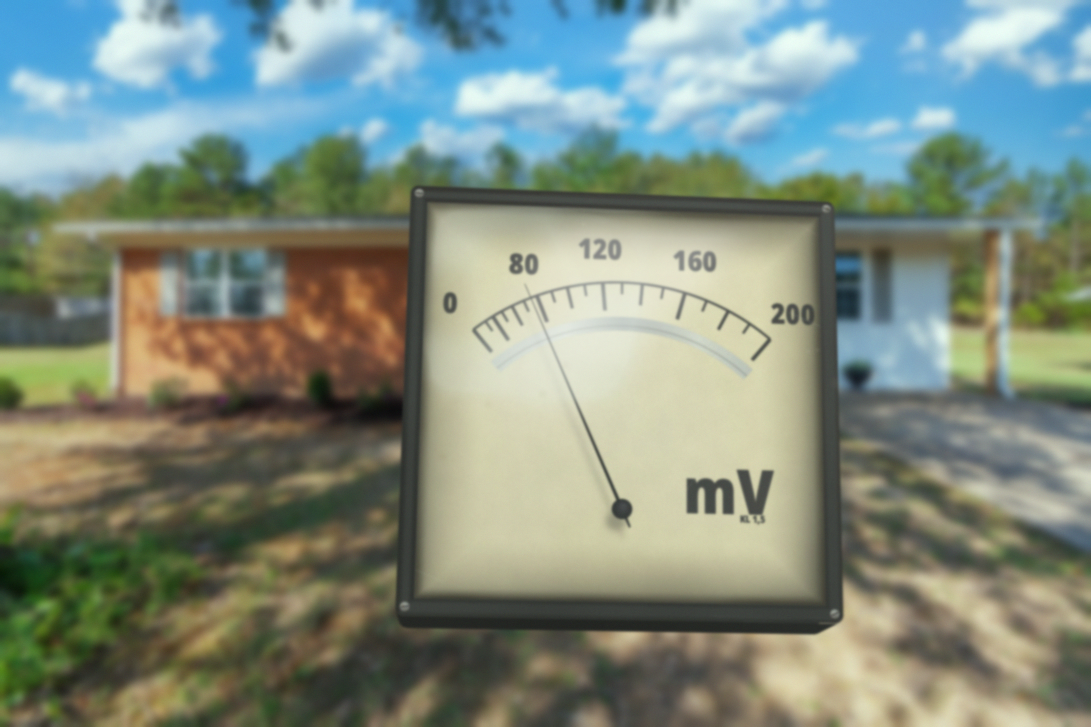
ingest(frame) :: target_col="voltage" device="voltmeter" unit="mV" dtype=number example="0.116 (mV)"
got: 75 (mV)
